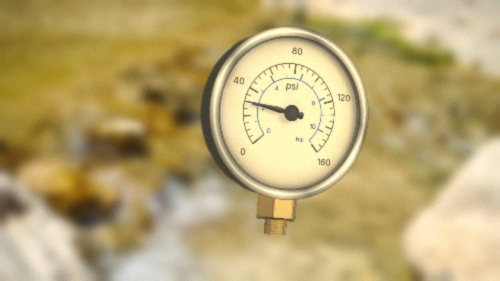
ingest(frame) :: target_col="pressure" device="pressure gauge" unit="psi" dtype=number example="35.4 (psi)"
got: 30 (psi)
